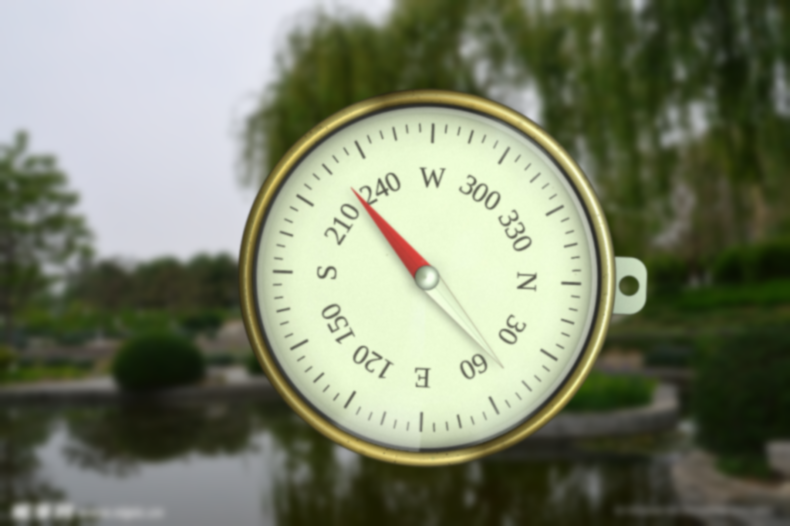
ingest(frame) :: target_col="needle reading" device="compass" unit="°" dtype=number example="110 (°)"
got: 227.5 (°)
